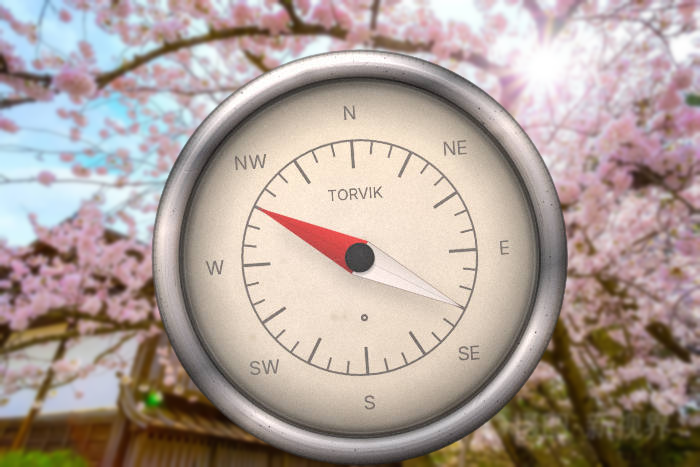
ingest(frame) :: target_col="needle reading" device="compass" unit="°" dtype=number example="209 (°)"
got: 300 (°)
